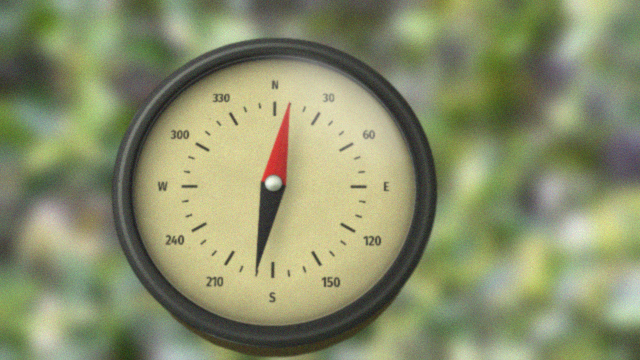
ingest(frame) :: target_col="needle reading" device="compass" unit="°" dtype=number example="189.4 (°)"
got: 10 (°)
